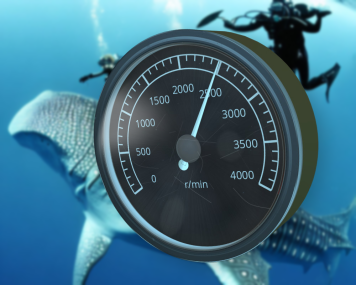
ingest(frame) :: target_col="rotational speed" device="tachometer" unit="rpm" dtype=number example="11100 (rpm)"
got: 2500 (rpm)
